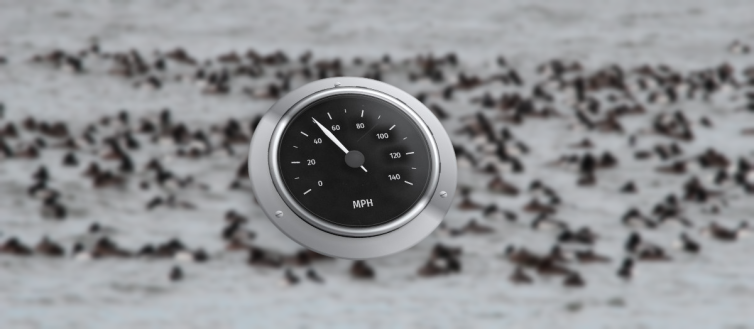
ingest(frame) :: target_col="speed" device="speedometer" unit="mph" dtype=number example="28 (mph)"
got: 50 (mph)
